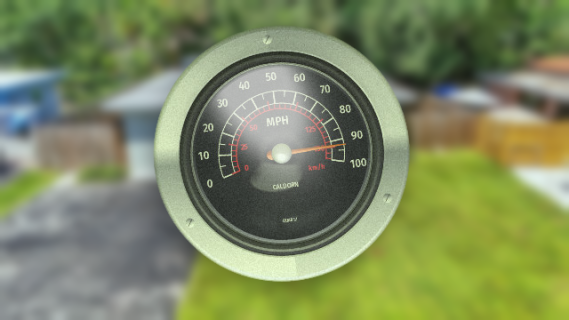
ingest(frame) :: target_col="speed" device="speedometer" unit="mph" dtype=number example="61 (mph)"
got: 92.5 (mph)
